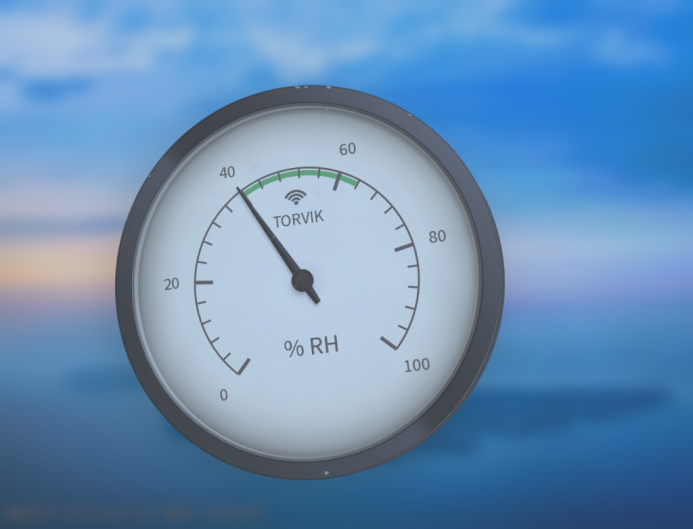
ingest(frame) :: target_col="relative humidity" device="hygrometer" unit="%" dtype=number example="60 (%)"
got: 40 (%)
